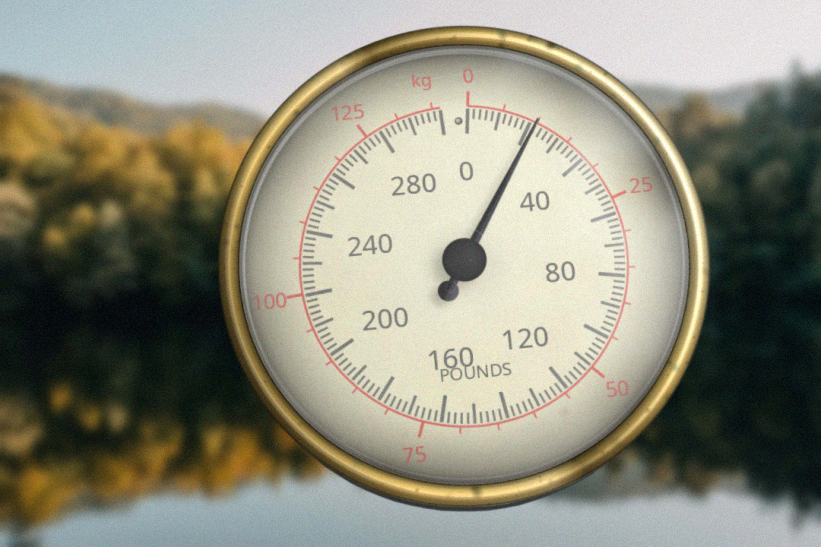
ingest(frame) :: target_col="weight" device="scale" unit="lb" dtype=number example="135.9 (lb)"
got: 22 (lb)
